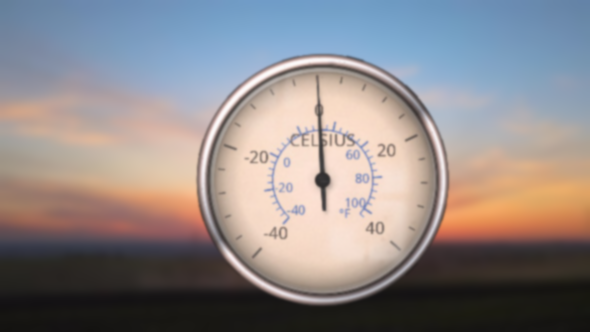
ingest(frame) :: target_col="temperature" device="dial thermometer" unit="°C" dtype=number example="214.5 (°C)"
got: 0 (°C)
